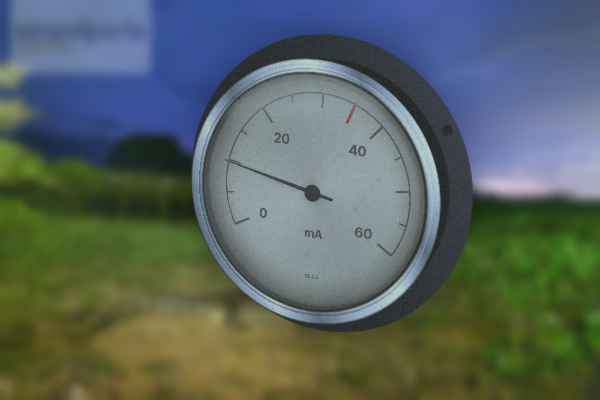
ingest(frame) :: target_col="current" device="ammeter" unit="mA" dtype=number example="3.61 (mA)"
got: 10 (mA)
